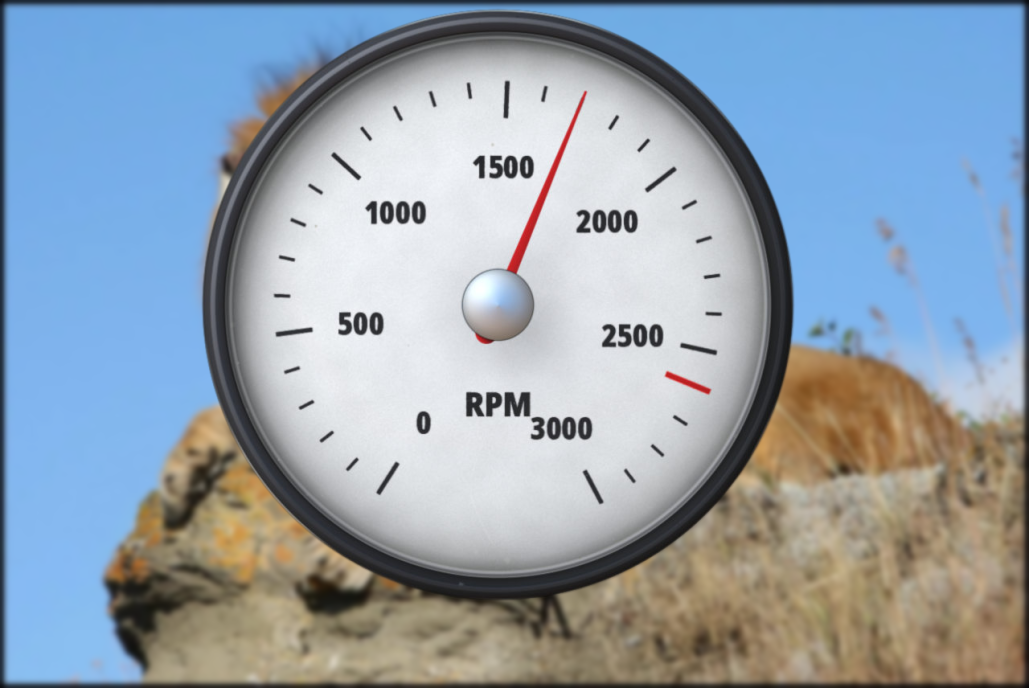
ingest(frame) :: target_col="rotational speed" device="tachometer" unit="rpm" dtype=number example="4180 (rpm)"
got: 1700 (rpm)
